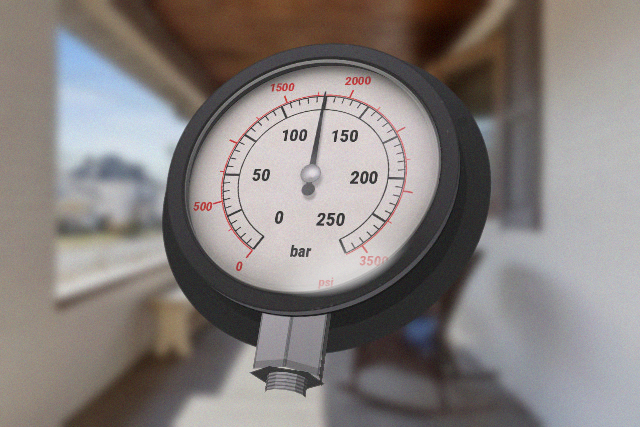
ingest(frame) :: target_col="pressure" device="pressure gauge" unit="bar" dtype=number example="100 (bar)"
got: 125 (bar)
